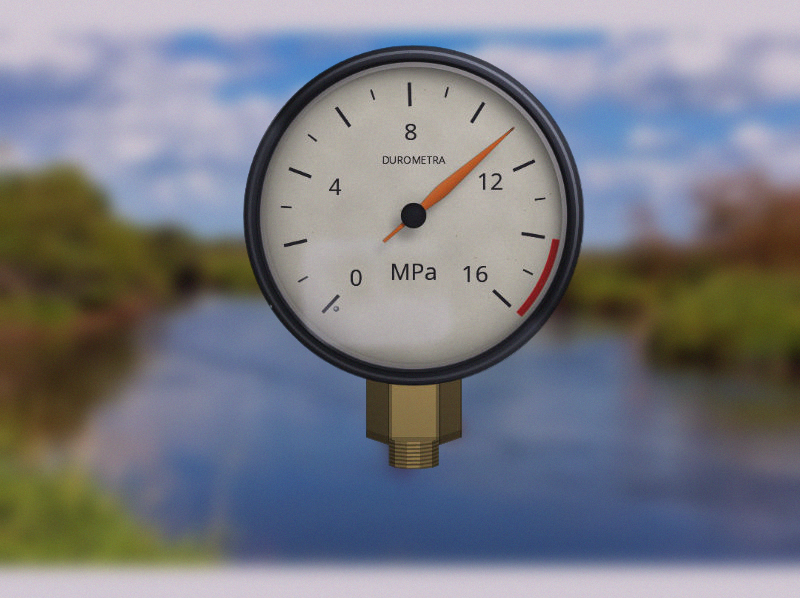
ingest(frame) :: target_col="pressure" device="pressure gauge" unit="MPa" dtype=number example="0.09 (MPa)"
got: 11 (MPa)
